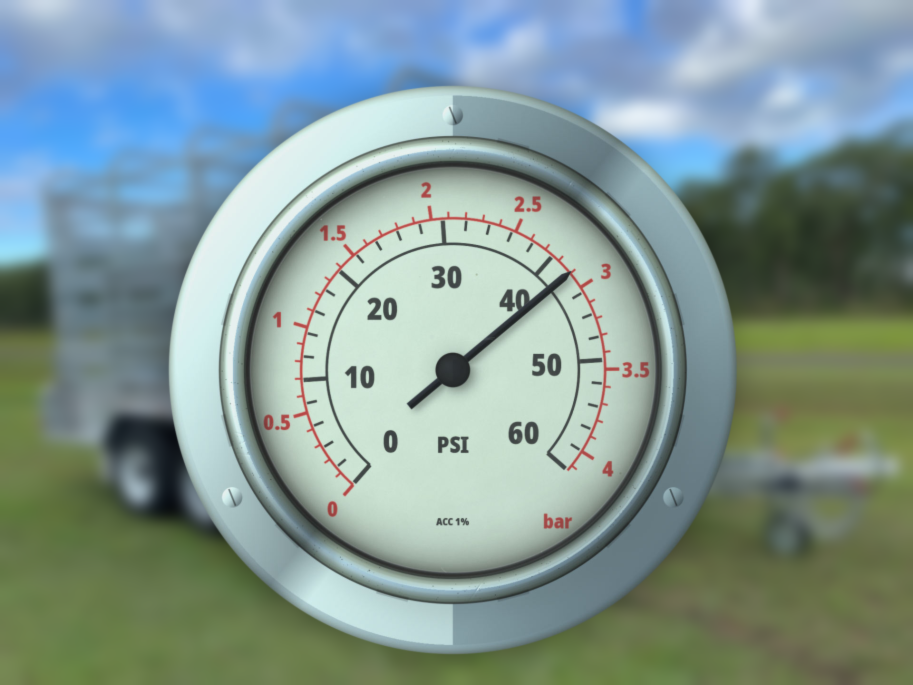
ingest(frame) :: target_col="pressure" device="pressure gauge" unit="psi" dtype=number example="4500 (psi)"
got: 42 (psi)
